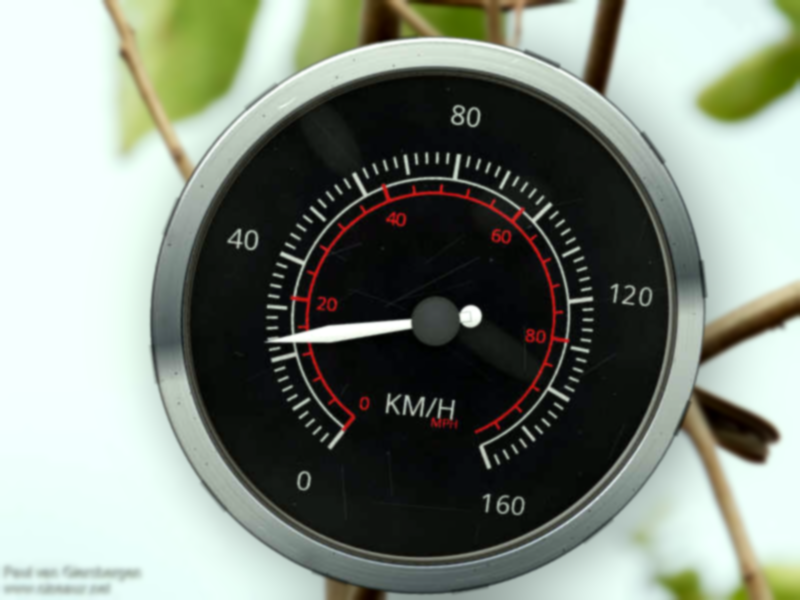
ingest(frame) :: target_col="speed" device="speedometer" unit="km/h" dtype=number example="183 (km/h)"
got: 24 (km/h)
